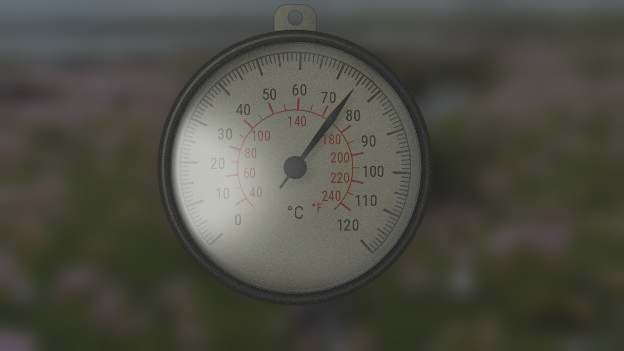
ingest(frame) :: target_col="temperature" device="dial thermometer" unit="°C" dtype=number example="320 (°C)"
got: 75 (°C)
